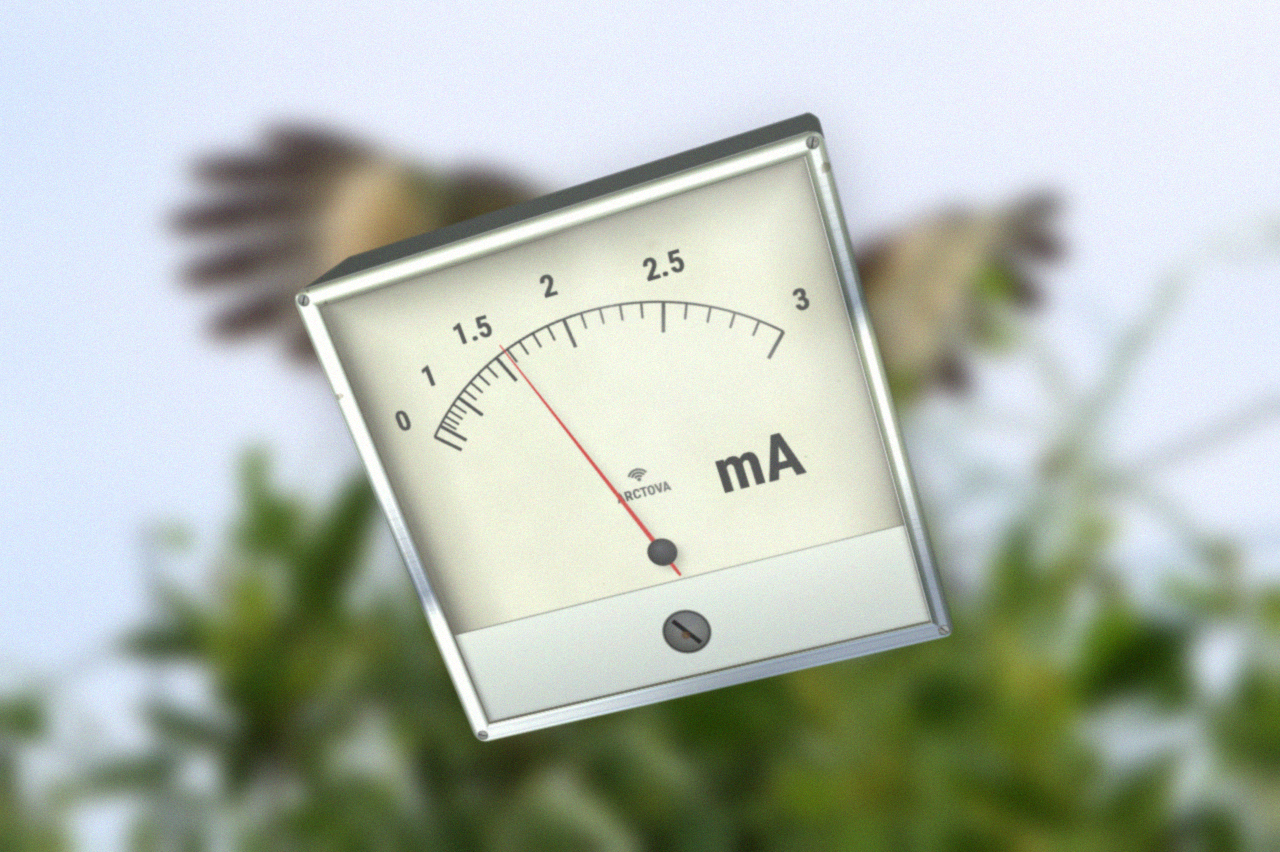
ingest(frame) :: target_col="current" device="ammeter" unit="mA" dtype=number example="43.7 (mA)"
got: 1.6 (mA)
